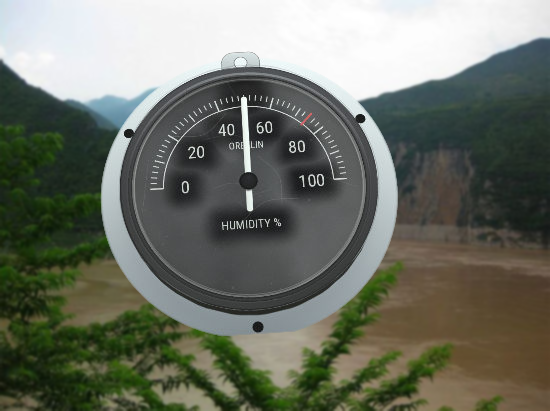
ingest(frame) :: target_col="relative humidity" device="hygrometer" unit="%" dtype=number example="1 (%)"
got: 50 (%)
